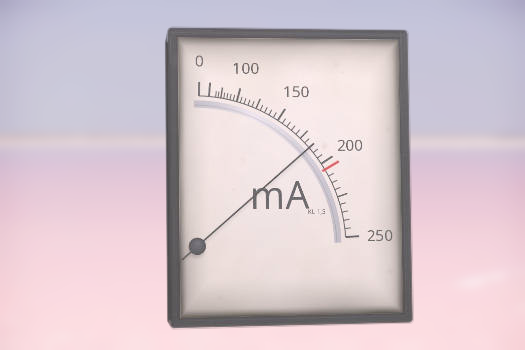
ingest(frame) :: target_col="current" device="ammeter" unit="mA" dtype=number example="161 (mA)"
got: 185 (mA)
